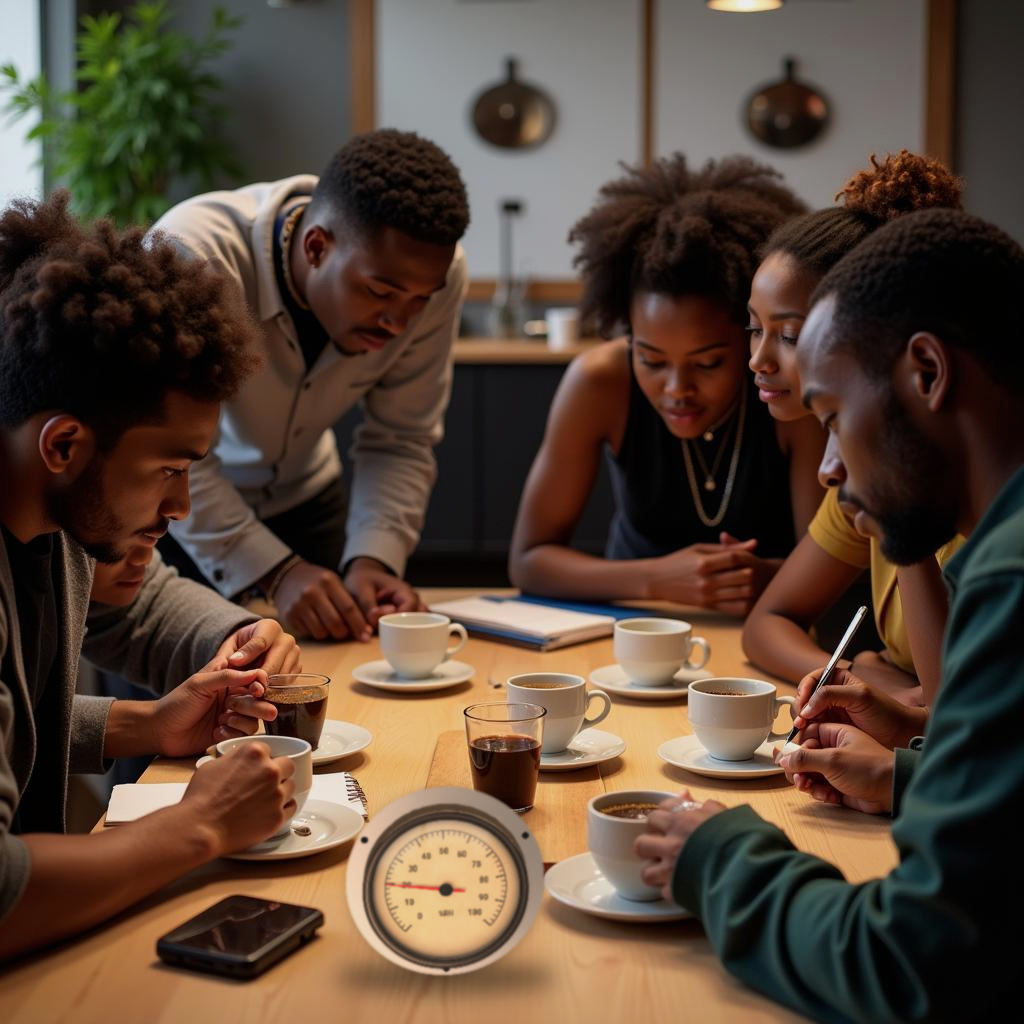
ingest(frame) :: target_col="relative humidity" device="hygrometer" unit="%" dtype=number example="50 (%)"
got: 20 (%)
